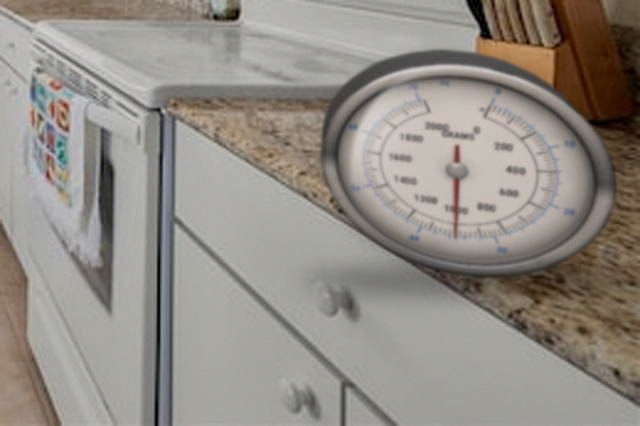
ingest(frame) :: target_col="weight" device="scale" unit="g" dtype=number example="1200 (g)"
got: 1000 (g)
